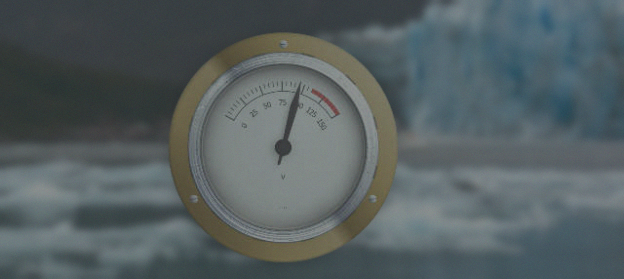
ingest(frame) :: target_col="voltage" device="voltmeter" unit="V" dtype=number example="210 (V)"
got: 95 (V)
